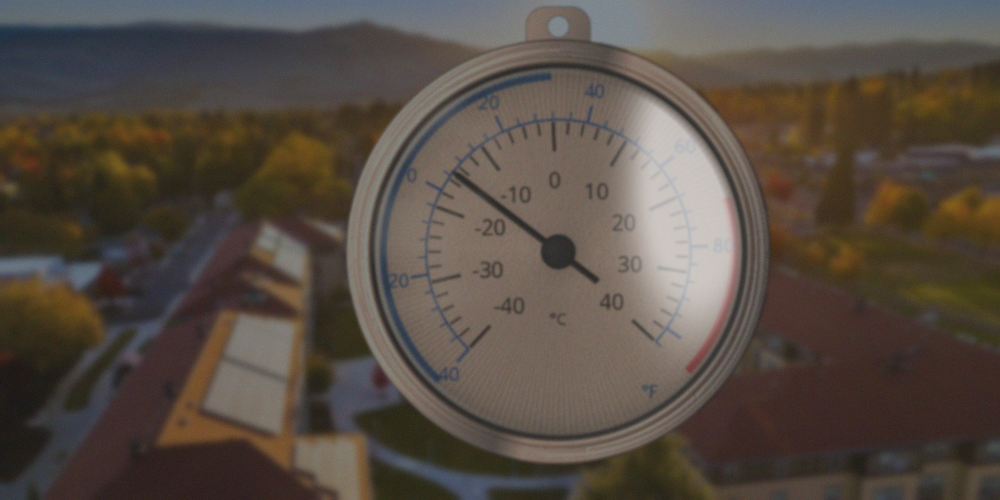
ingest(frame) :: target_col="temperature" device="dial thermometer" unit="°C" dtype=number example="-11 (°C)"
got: -15 (°C)
